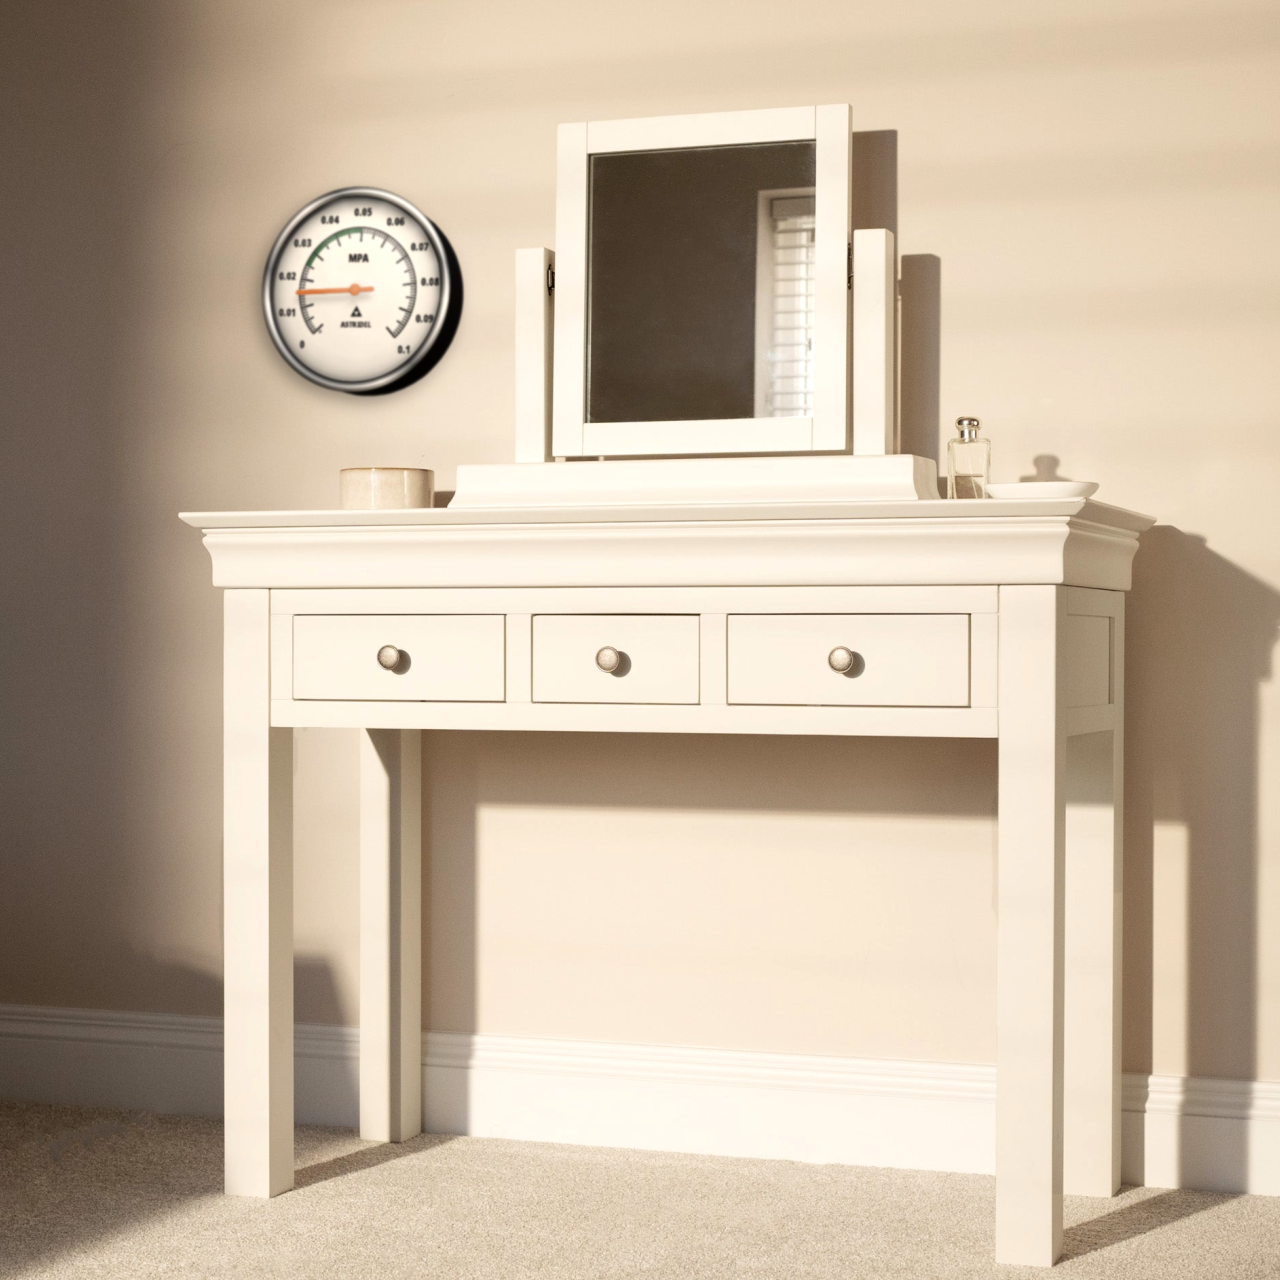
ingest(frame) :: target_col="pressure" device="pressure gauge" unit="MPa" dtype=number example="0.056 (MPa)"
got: 0.015 (MPa)
